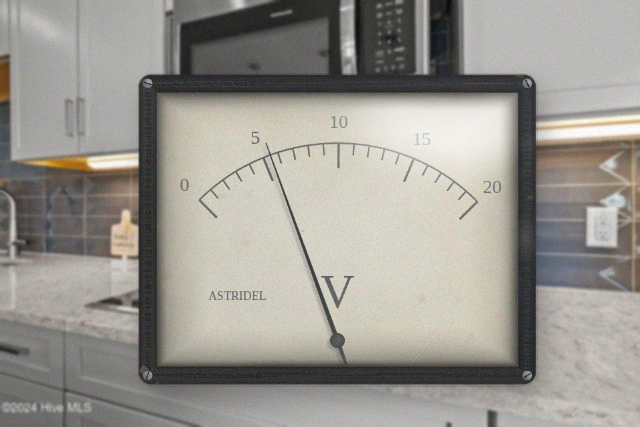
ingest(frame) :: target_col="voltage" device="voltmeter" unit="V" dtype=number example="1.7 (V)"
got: 5.5 (V)
